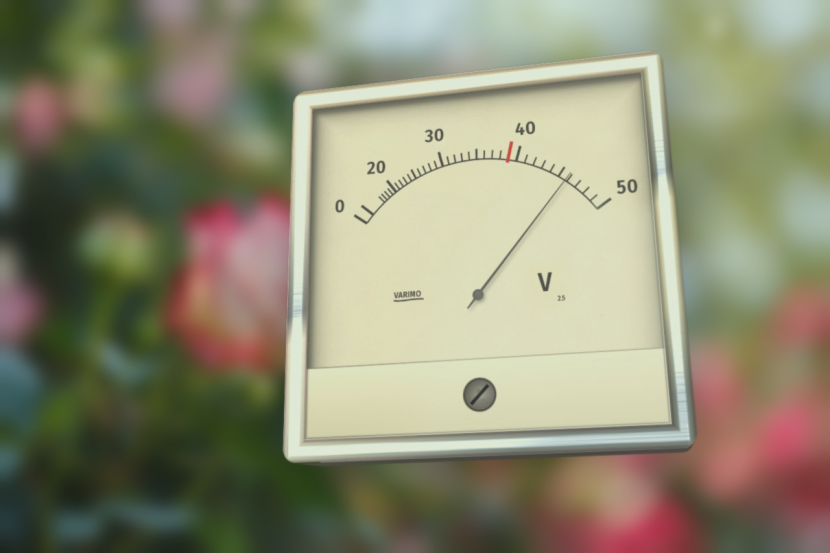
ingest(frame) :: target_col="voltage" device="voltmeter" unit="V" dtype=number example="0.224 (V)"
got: 46 (V)
